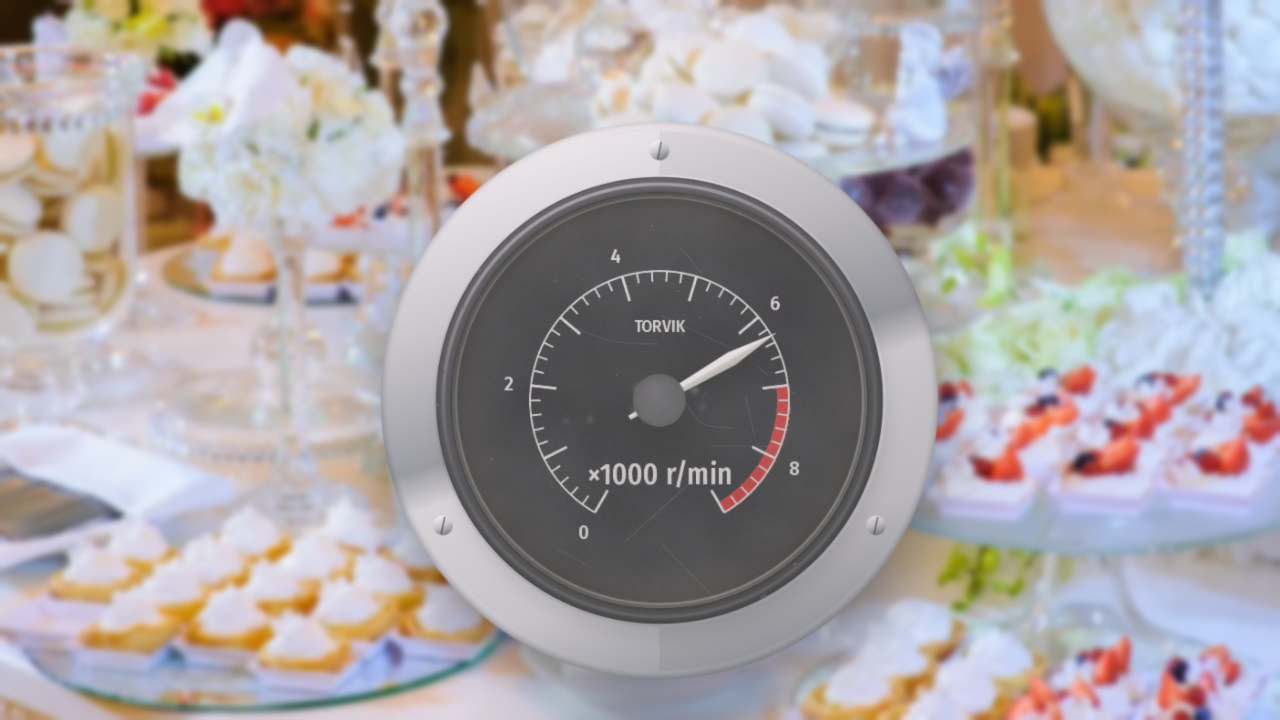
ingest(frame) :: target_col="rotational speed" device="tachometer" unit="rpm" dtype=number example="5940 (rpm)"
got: 6300 (rpm)
